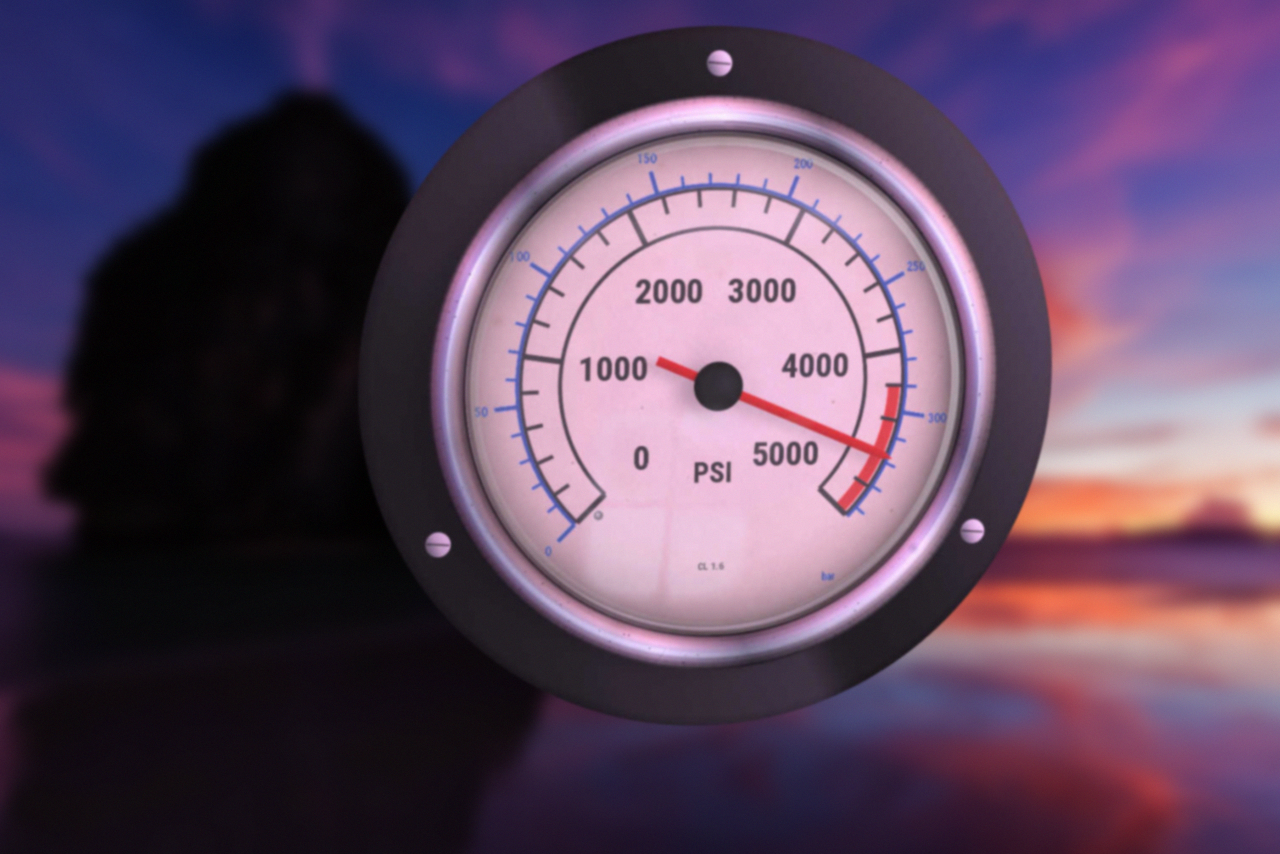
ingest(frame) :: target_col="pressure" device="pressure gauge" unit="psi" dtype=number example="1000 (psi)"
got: 4600 (psi)
